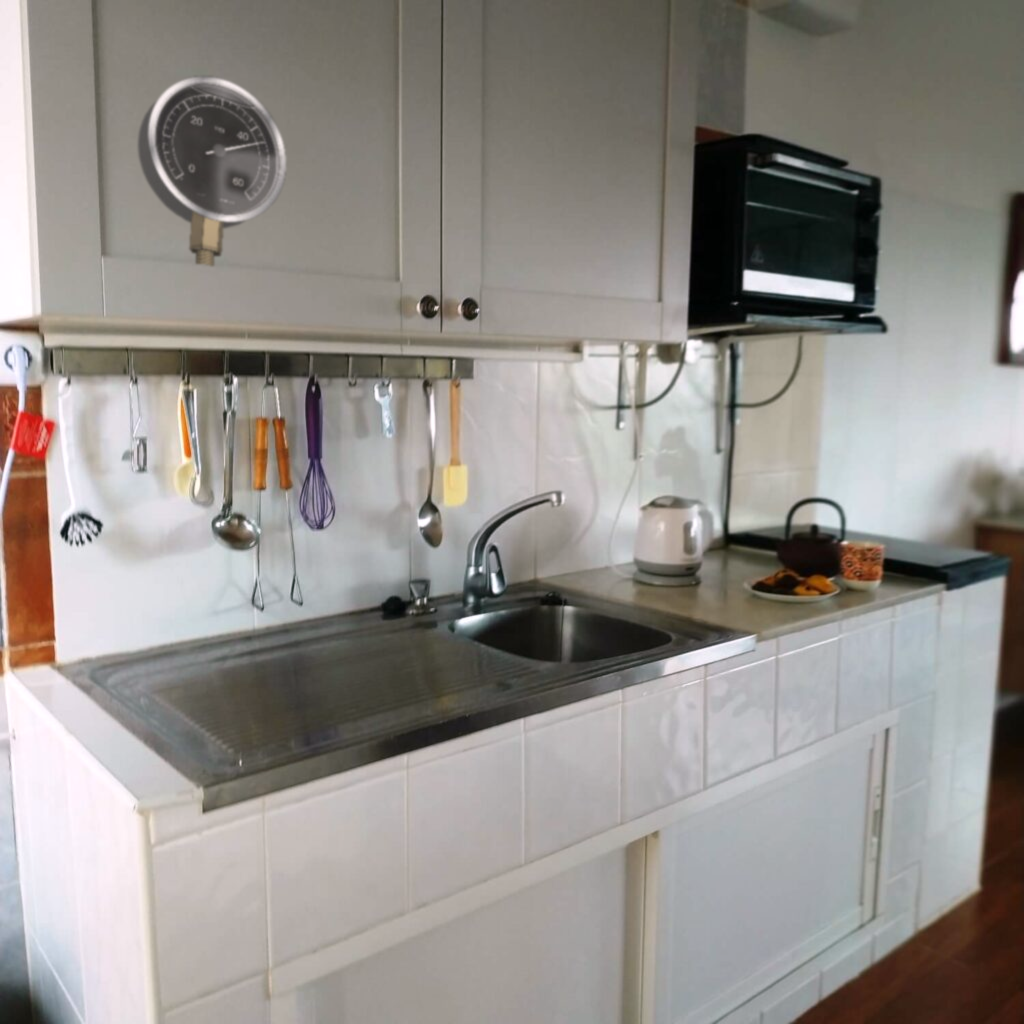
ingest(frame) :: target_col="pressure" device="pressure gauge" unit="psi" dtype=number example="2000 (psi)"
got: 44 (psi)
